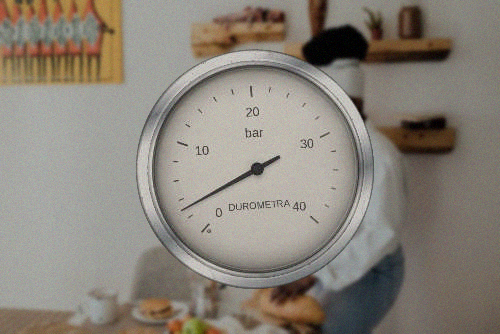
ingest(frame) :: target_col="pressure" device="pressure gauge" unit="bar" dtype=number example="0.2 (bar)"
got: 3 (bar)
